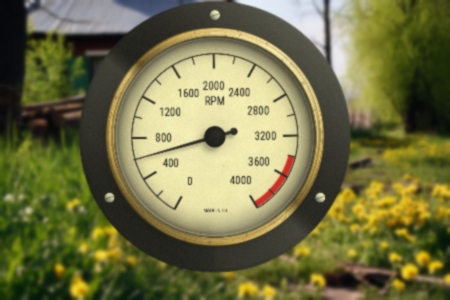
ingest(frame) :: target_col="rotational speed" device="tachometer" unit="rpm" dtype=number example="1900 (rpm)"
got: 600 (rpm)
